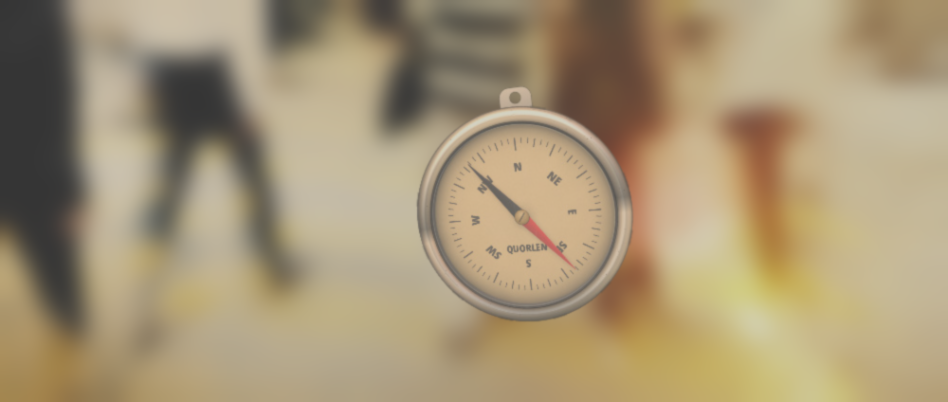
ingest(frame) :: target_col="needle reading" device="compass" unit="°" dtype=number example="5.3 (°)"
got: 140 (°)
